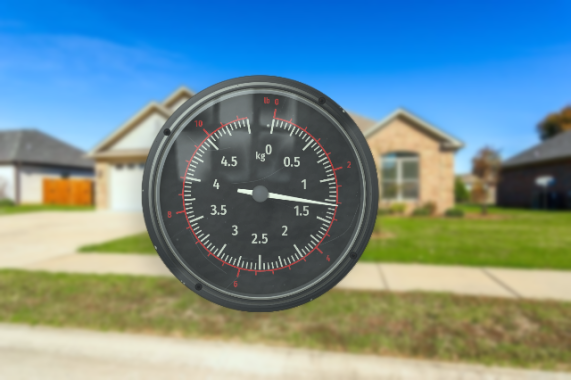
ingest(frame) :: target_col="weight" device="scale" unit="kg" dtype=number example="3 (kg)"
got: 1.3 (kg)
